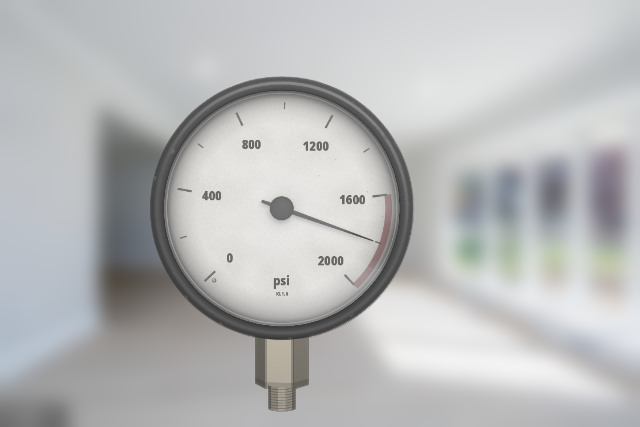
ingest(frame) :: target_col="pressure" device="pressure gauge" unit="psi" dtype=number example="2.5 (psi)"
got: 1800 (psi)
